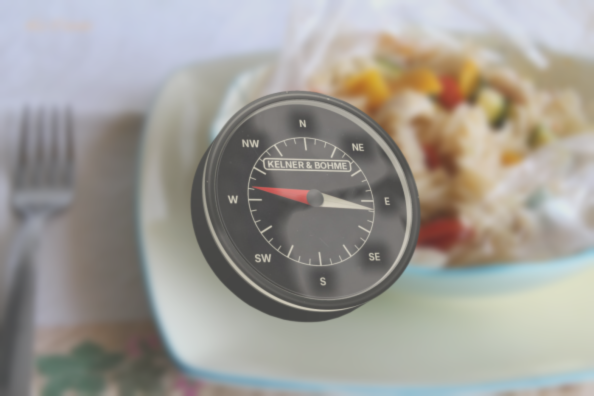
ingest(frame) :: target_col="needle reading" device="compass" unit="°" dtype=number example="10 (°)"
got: 280 (°)
